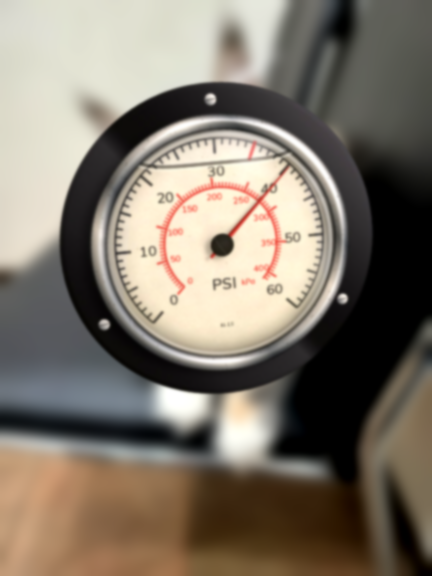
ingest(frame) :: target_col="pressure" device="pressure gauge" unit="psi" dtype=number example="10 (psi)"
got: 40 (psi)
